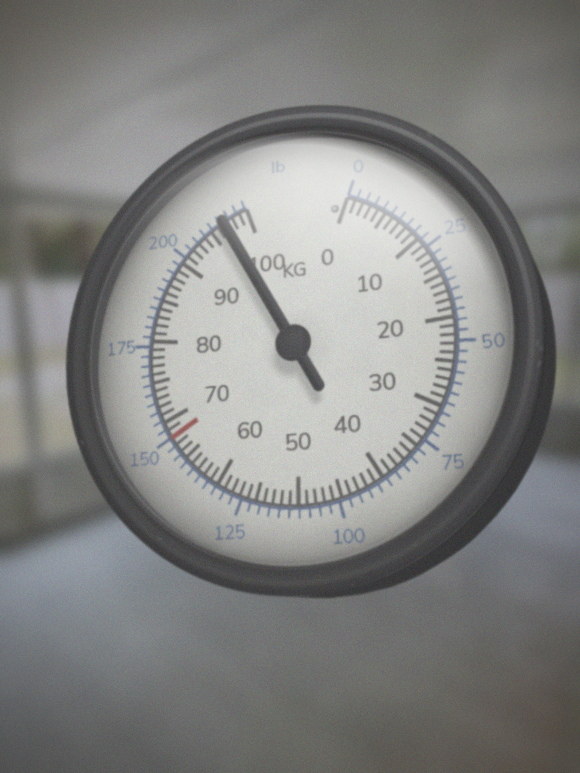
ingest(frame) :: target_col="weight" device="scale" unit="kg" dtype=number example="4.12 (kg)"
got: 97 (kg)
